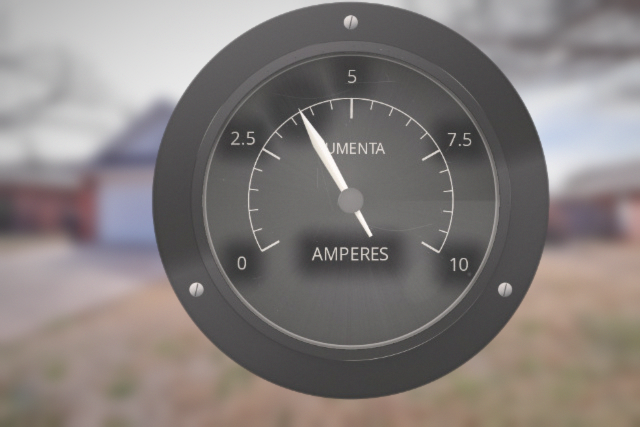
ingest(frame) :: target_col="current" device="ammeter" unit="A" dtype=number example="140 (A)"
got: 3.75 (A)
